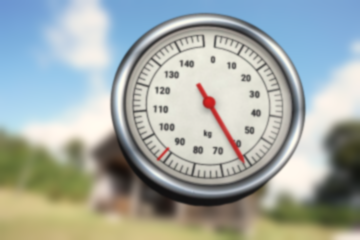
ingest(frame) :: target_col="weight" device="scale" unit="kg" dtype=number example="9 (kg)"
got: 62 (kg)
